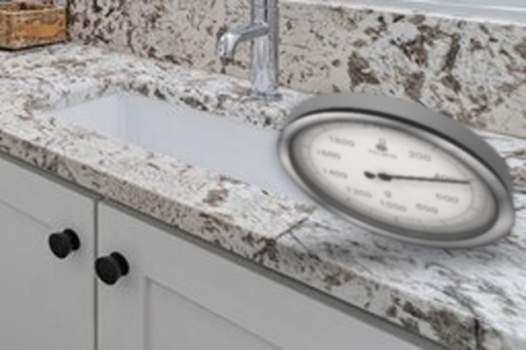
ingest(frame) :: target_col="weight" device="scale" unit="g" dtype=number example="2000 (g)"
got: 400 (g)
